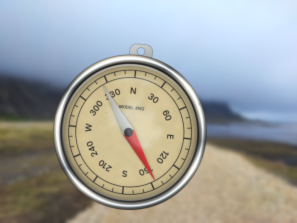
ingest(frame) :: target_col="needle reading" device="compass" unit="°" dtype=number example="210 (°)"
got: 145 (°)
